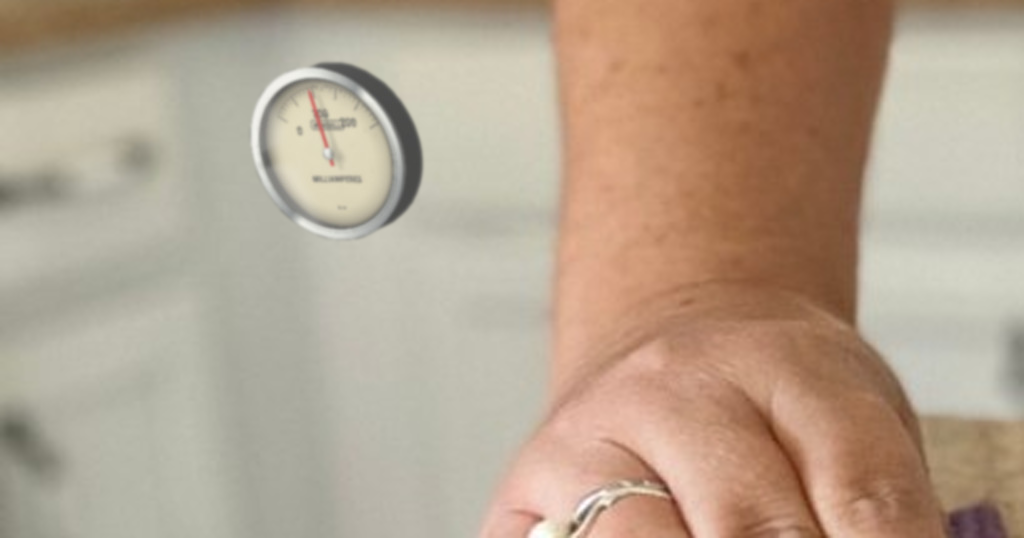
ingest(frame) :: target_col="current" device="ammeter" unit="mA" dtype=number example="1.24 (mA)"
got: 100 (mA)
